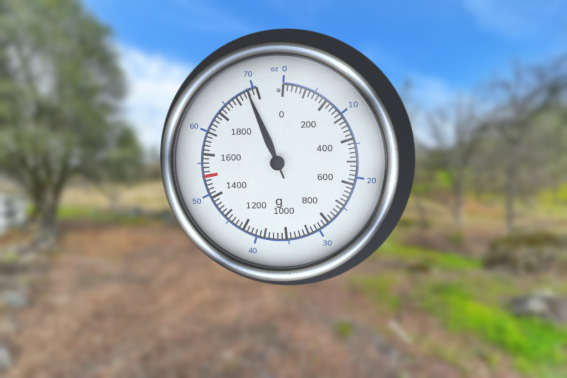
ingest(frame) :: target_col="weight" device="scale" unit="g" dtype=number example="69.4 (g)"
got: 1960 (g)
